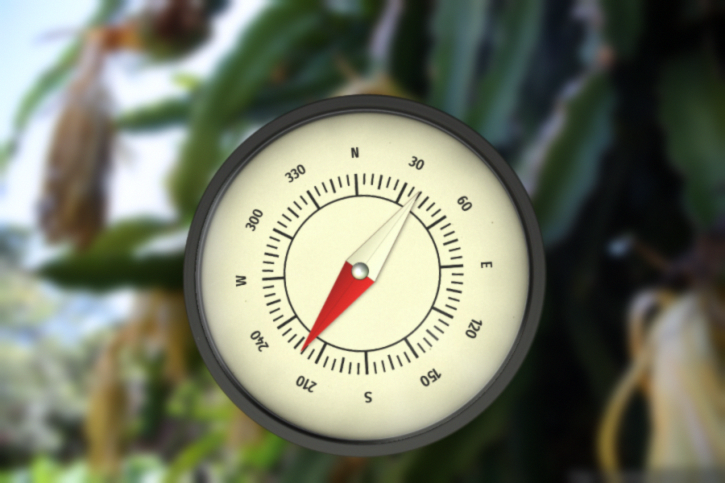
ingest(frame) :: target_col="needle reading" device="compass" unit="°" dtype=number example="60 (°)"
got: 220 (°)
